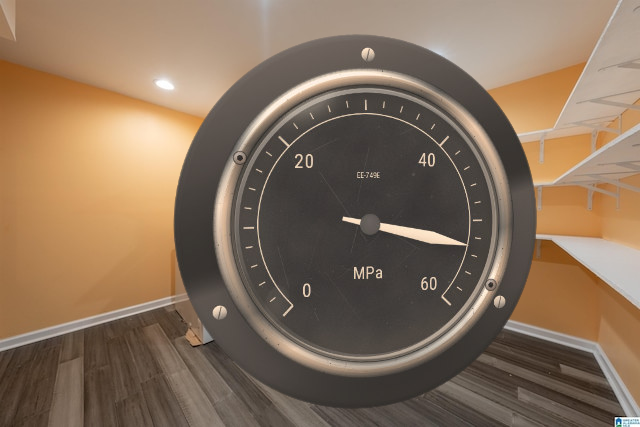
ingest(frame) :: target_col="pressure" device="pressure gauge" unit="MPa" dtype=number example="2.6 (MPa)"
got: 53 (MPa)
